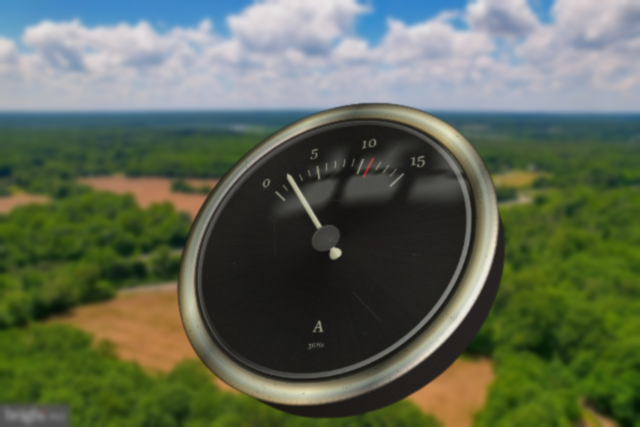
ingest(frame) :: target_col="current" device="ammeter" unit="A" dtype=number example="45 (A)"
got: 2 (A)
